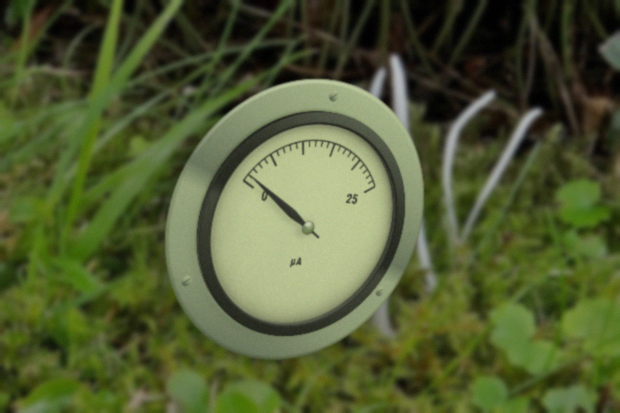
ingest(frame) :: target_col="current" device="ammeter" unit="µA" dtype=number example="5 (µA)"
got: 1 (µA)
